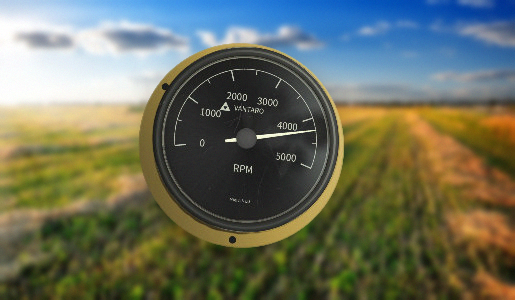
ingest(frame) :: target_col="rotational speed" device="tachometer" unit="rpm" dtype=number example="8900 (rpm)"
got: 4250 (rpm)
